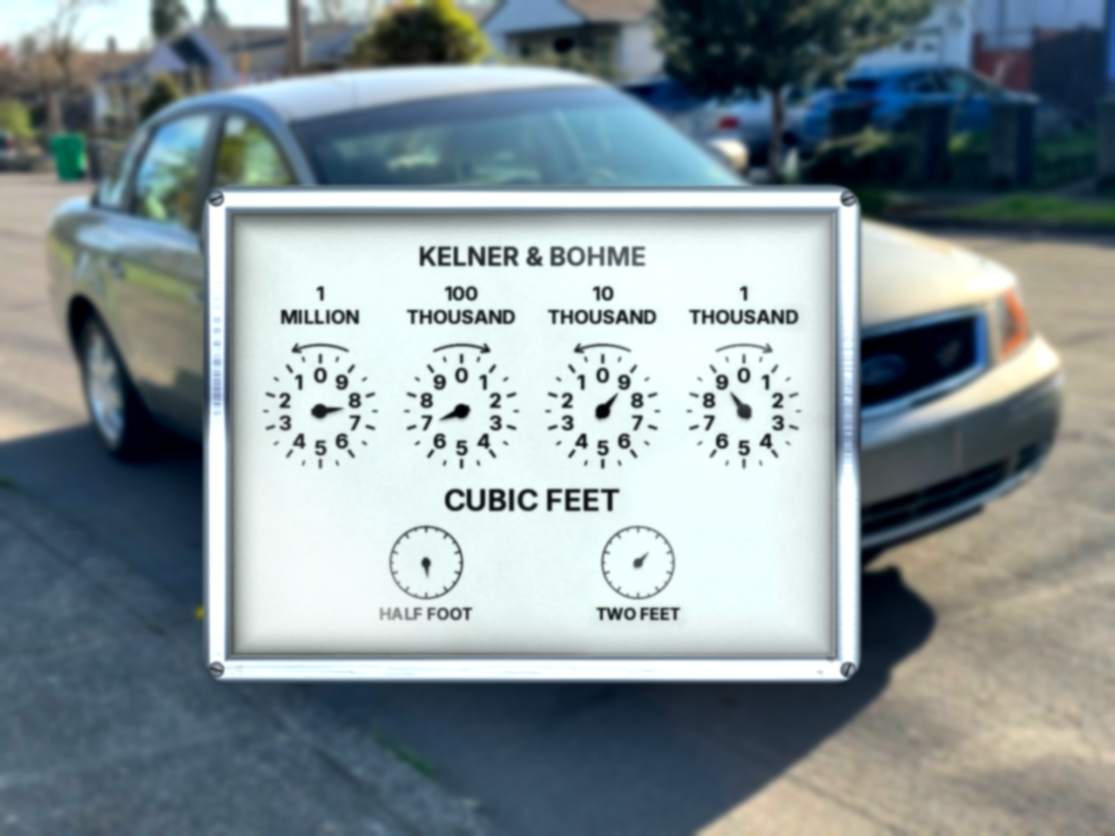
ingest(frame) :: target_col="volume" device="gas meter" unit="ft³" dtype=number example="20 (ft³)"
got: 768900 (ft³)
